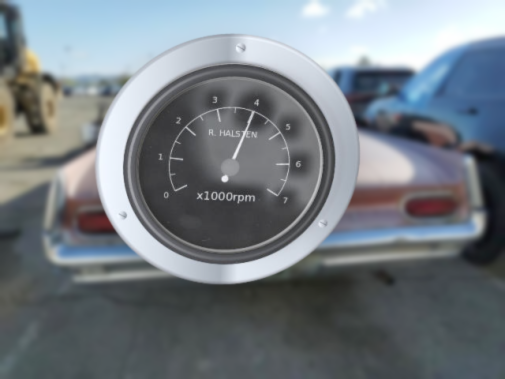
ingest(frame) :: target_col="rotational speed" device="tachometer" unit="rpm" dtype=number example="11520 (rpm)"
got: 4000 (rpm)
